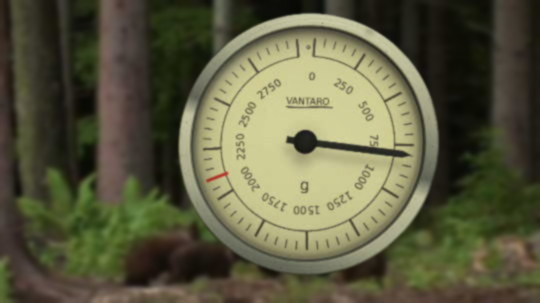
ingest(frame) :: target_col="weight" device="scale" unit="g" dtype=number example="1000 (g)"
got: 800 (g)
